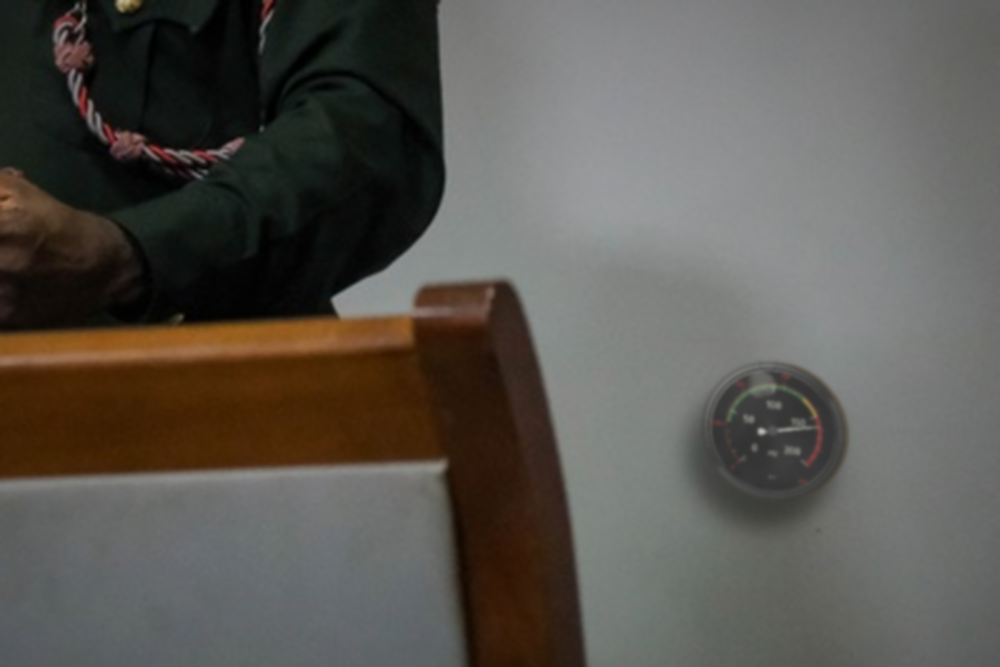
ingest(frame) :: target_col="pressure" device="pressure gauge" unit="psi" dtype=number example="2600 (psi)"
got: 160 (psi)
